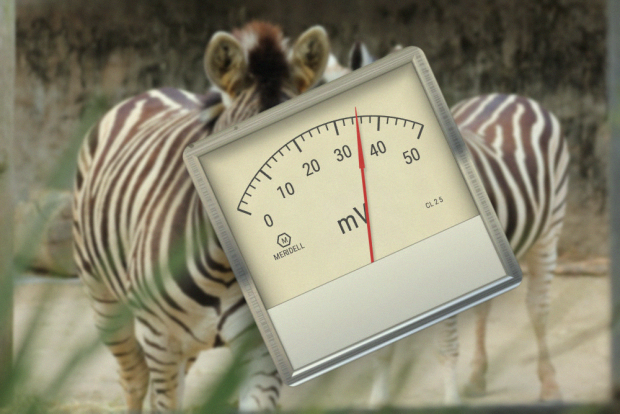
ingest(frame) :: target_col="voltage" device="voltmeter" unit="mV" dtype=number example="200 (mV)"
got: 35 (mV)
